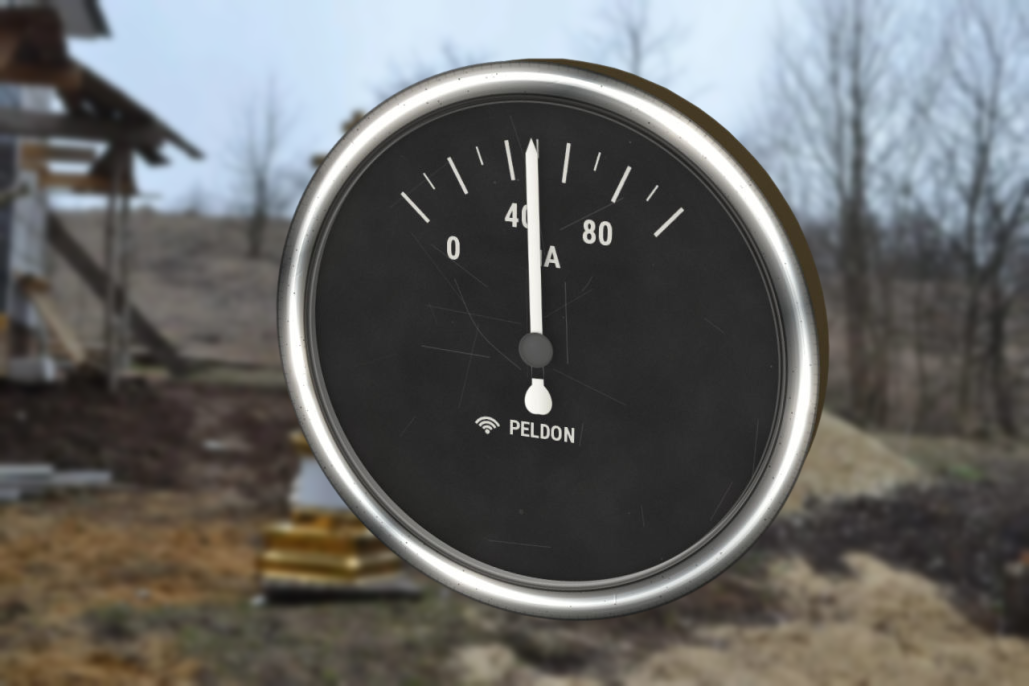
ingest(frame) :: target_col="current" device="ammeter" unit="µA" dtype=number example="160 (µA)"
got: 50 (µA)
